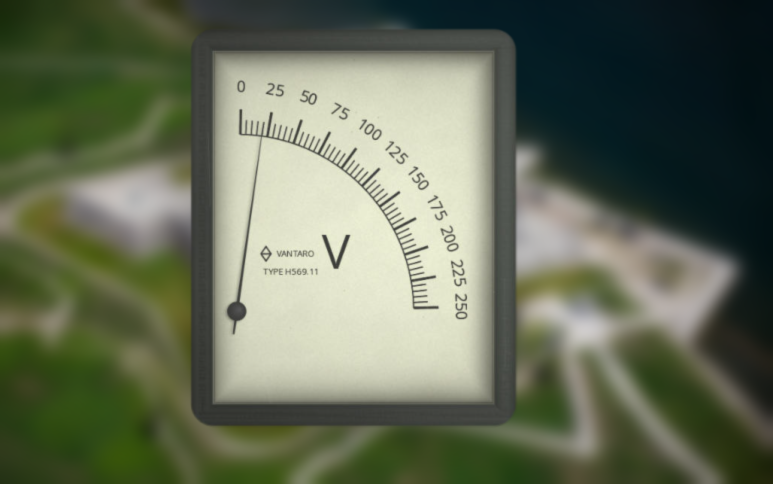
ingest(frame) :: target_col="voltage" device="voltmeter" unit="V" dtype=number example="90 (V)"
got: 20 (V)
